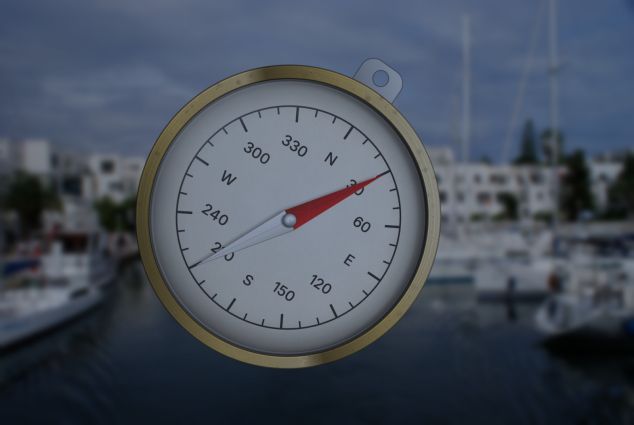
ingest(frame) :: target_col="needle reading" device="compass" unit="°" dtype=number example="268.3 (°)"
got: 30 (°)
